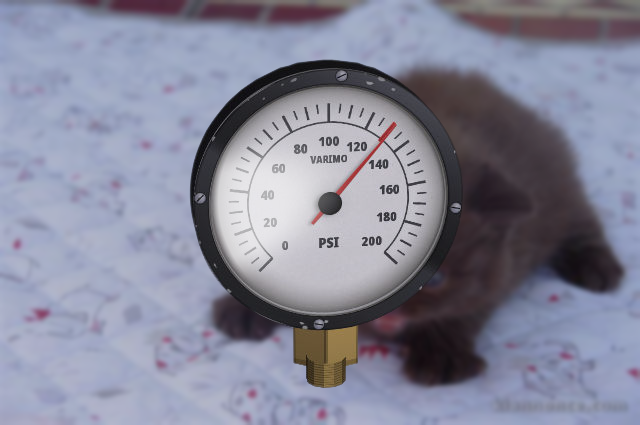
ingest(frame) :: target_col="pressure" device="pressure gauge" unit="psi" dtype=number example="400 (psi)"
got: 130 (psi)
